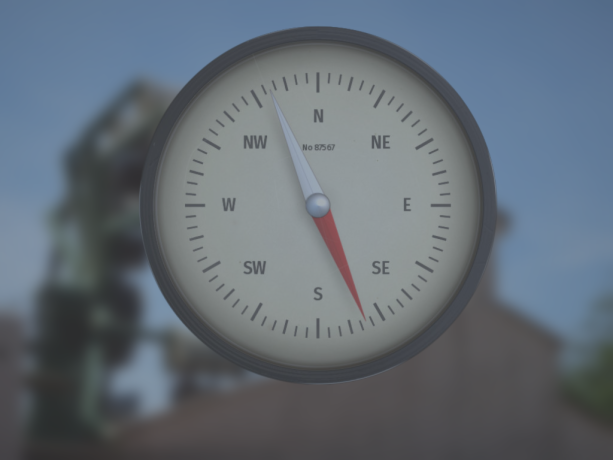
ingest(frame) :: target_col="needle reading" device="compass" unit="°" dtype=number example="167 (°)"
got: 157.5 (°)
